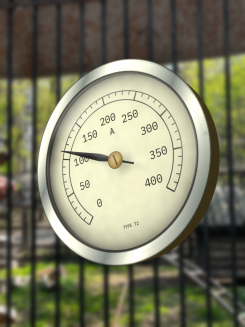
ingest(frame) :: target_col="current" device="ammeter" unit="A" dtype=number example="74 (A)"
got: 110 (A)
